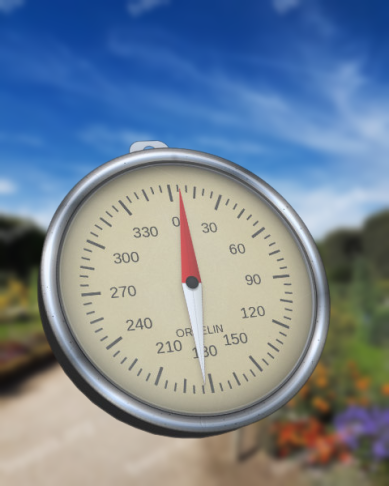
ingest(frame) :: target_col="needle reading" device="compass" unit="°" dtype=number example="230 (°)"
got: 5 (°)
